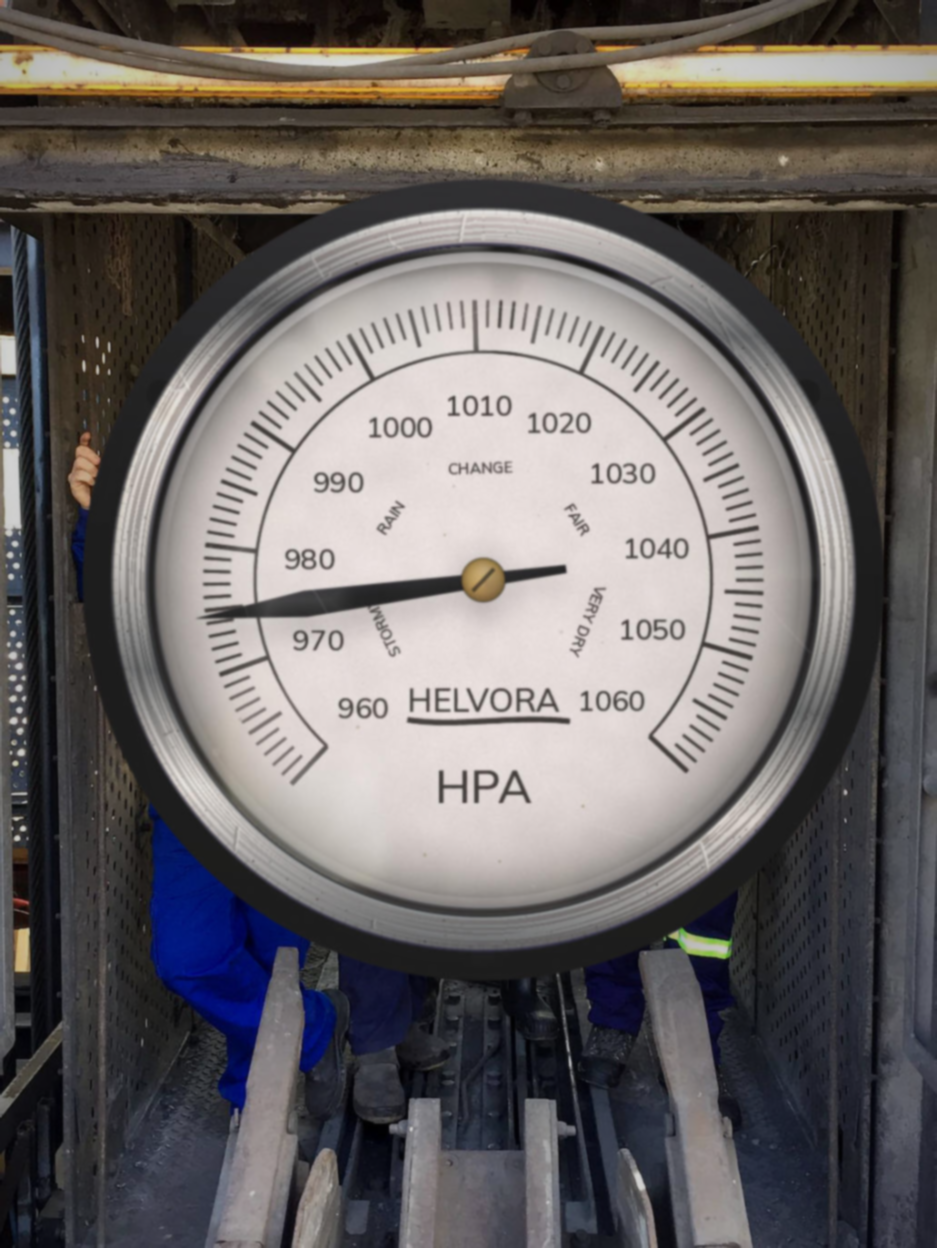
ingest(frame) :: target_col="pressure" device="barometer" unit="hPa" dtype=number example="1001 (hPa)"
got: 974.5 (hPa)
